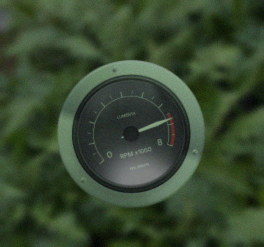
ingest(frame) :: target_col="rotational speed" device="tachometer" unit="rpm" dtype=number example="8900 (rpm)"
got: 6750 (rpm)
